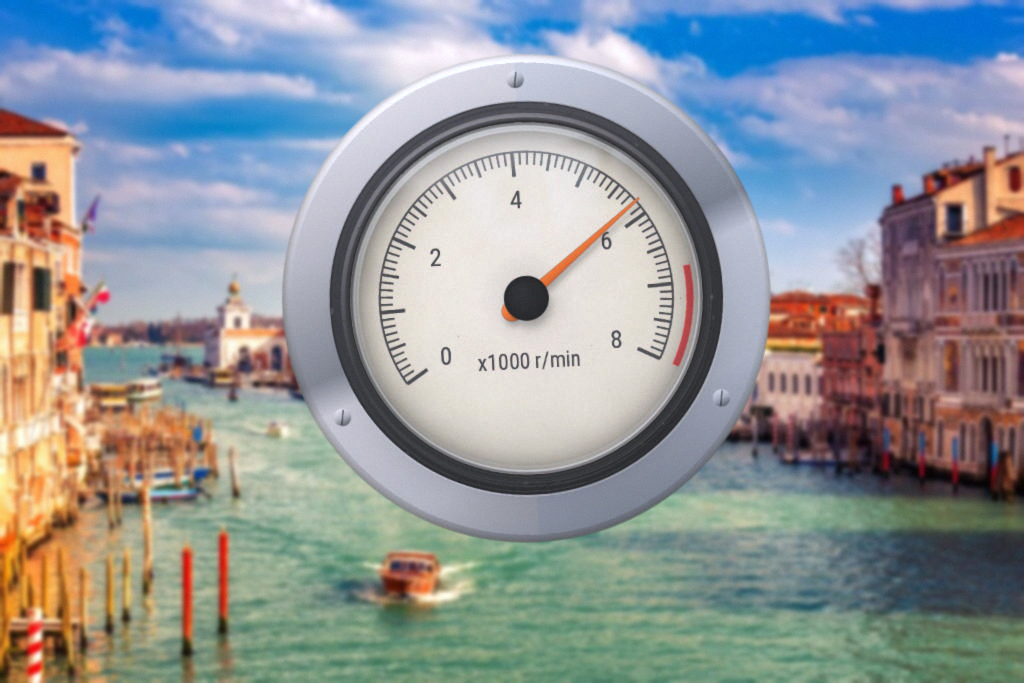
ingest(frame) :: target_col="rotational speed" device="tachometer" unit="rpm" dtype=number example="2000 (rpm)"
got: 5800 (rpm)
